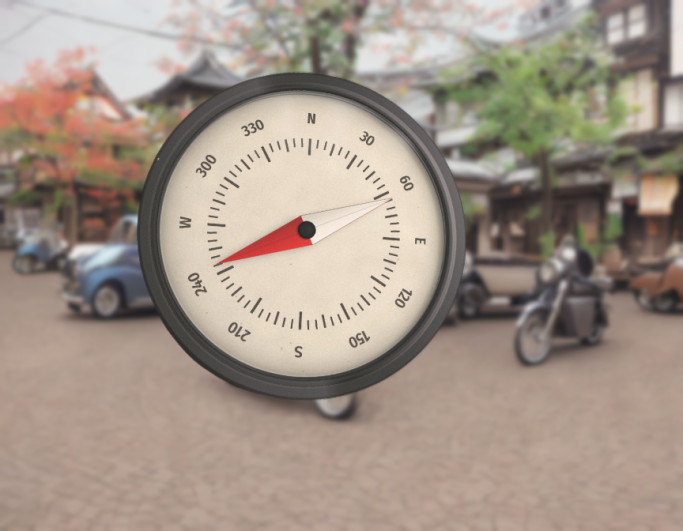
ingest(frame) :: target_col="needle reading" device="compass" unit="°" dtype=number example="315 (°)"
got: 245 (°)
